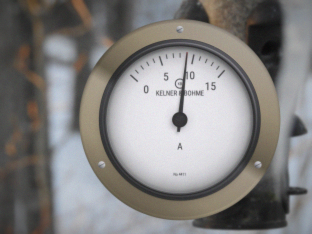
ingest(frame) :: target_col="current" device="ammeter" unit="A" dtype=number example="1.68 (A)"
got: 9 (A)
